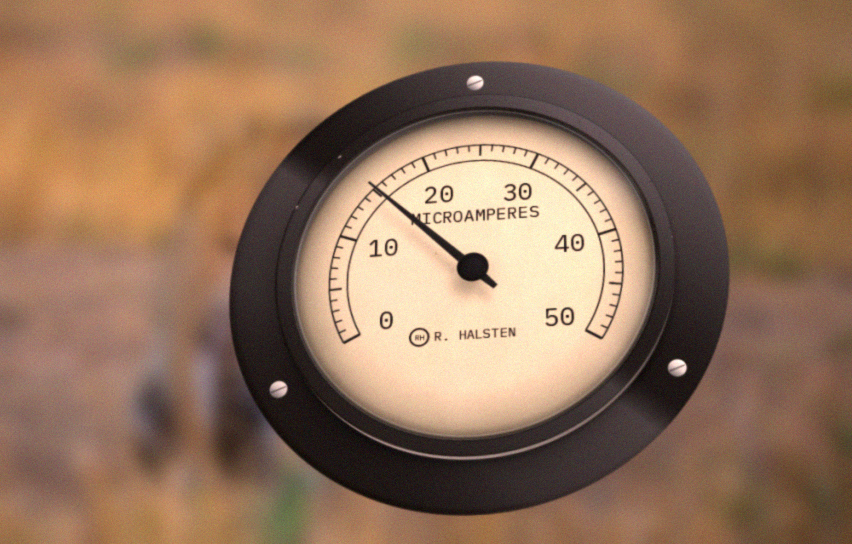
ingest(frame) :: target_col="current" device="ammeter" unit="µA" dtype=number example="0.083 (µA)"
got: 15 (µA)
